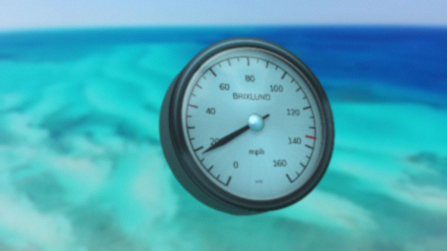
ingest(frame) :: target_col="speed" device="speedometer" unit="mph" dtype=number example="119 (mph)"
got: 17.5 (mph)
